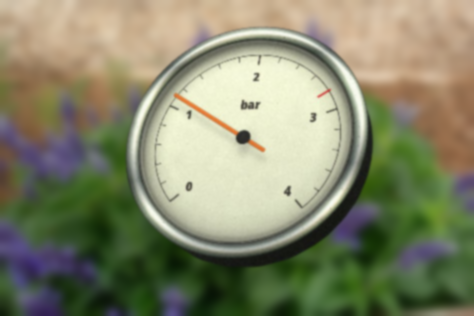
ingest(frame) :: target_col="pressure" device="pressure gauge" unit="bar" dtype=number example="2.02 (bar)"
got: 1.1 (bar)
